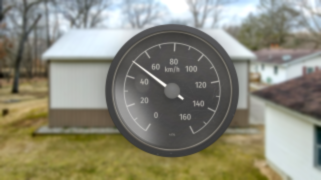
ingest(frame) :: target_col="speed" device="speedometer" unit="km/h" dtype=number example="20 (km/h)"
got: 50 (km/h)
